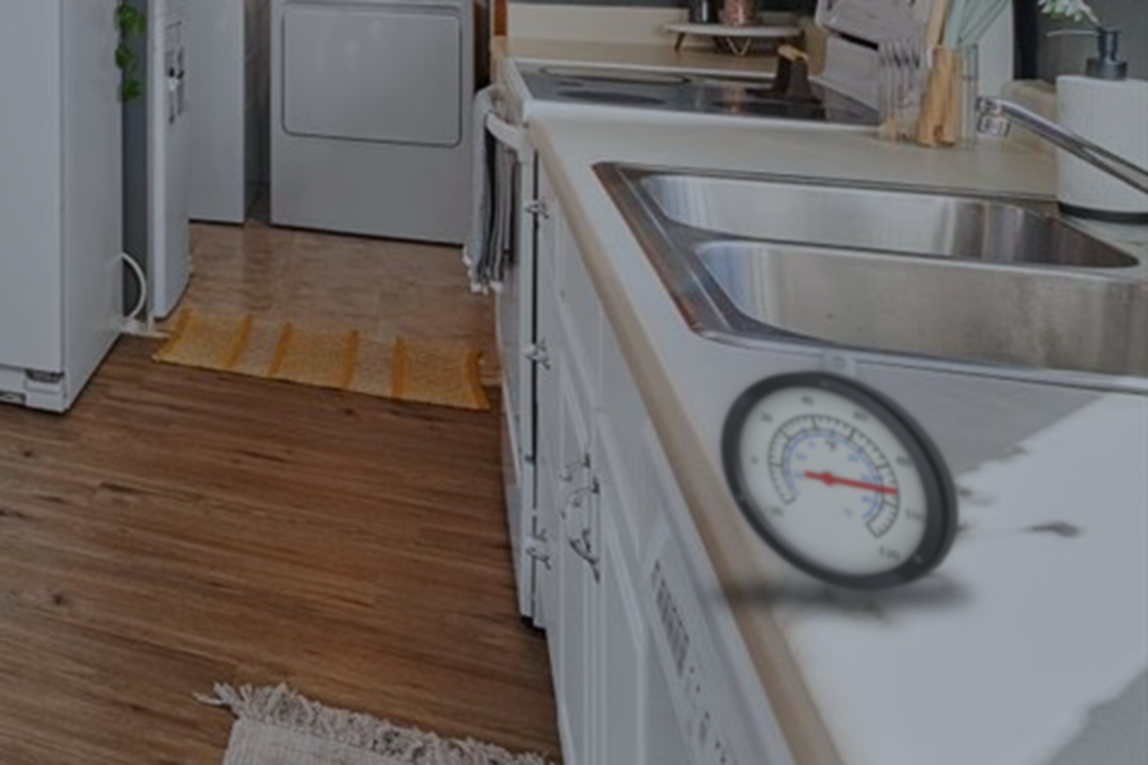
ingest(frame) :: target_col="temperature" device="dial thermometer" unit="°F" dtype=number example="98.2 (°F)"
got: 92 (°F)
